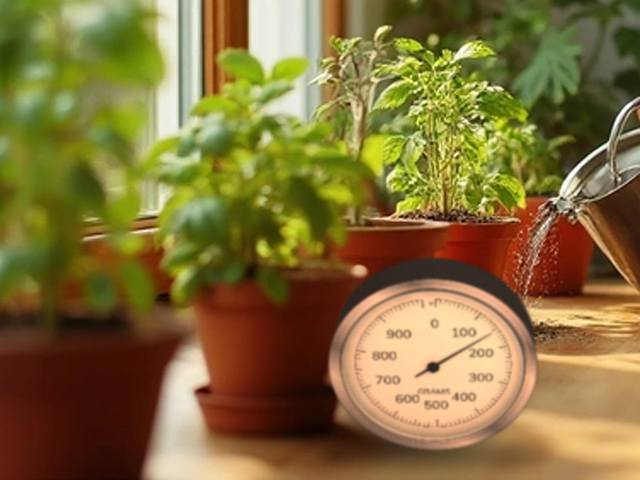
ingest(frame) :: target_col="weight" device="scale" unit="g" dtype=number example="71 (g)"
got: 150 (g)
